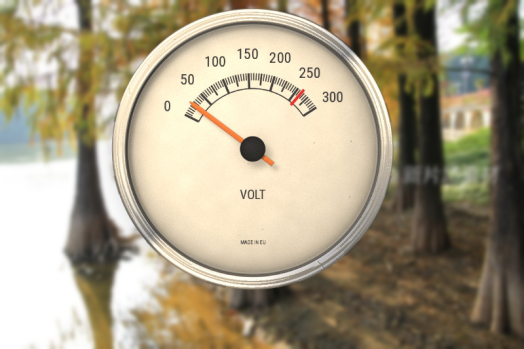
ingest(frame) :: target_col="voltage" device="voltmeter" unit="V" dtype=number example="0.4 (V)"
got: 25 (V)
